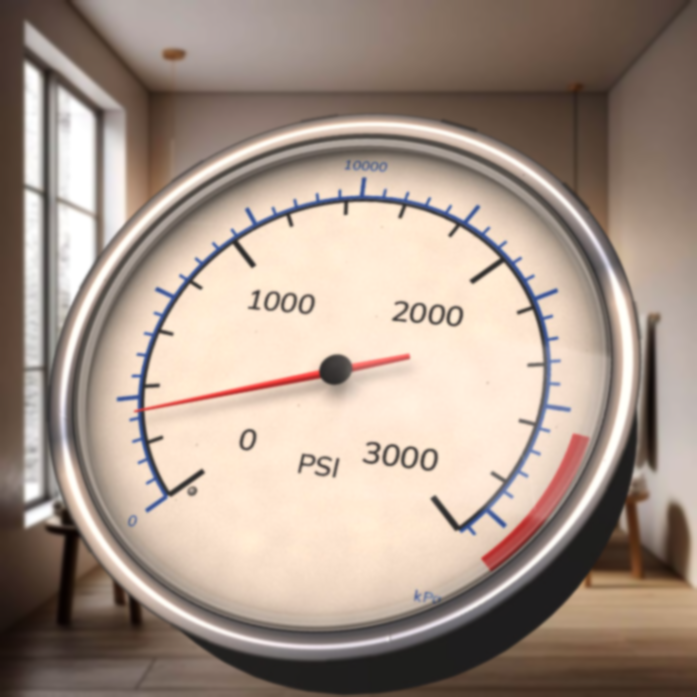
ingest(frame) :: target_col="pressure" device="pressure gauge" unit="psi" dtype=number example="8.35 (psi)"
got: 300 (psi)
